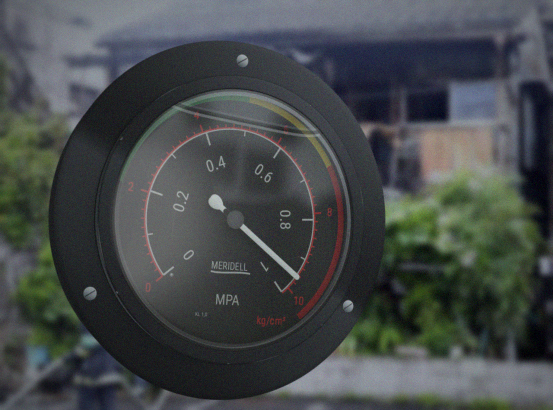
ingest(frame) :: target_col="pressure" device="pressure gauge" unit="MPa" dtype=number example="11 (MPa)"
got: 0.95 (MPa)
